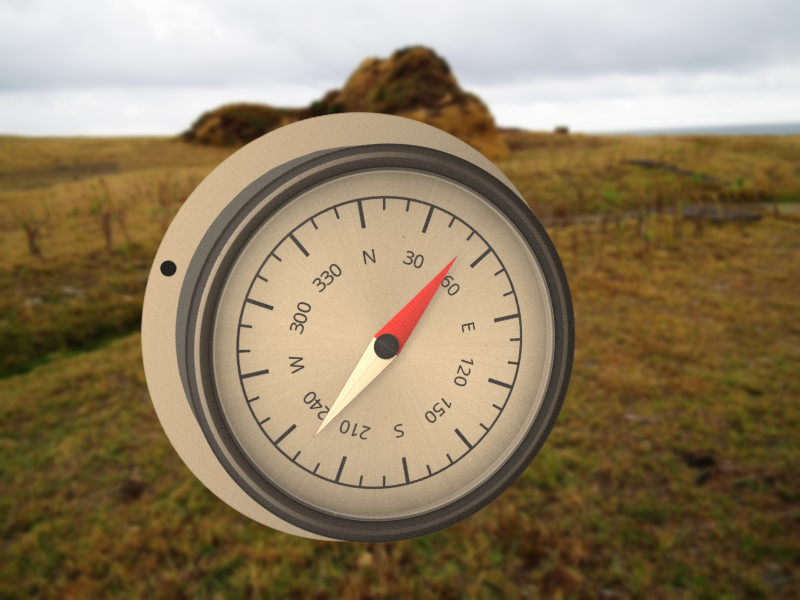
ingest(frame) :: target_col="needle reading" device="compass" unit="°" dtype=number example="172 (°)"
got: 50 (°)
